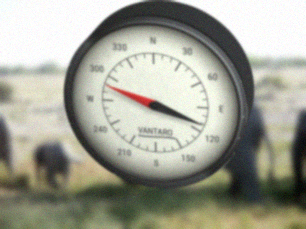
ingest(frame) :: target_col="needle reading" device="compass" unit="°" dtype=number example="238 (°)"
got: 290 (°)
